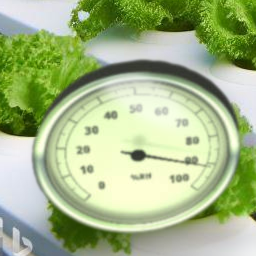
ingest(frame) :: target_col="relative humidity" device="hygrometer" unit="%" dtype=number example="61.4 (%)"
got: 90 (%)
